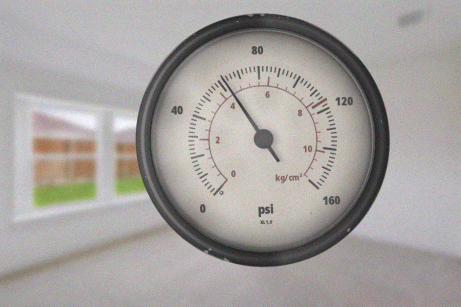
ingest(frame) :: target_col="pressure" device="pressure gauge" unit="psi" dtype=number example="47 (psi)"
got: 62 (psi)
